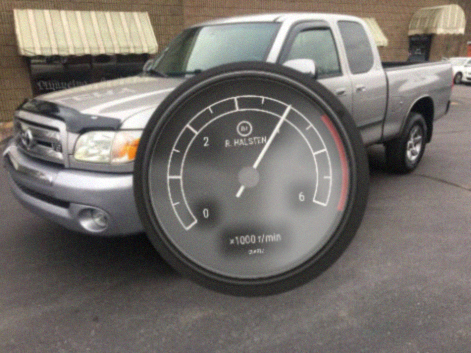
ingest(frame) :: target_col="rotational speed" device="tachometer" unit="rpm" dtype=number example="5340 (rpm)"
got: 4000 (rpm)
